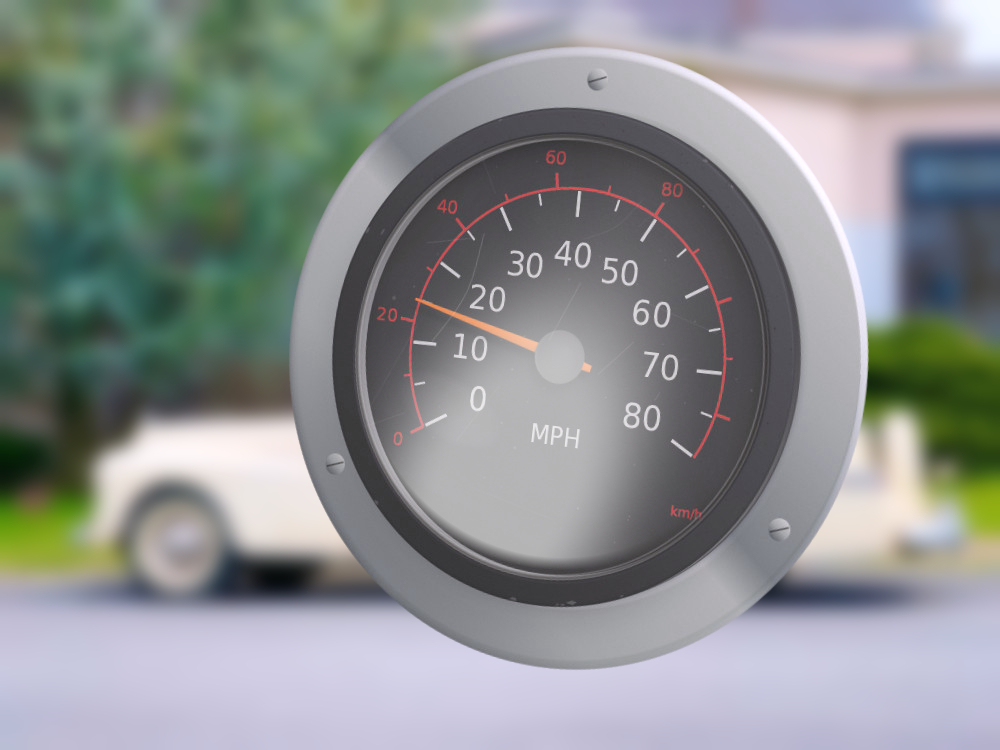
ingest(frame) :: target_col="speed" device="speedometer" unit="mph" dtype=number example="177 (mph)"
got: 15 (mph)
